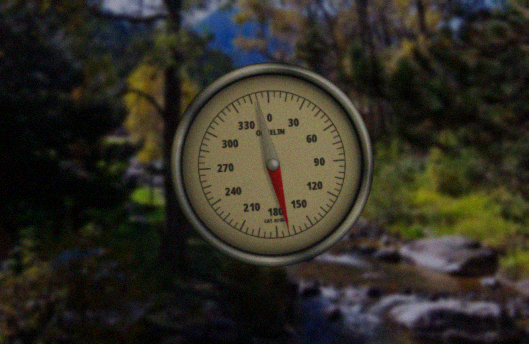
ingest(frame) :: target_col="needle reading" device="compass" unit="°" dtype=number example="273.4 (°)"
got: 170 (°)
